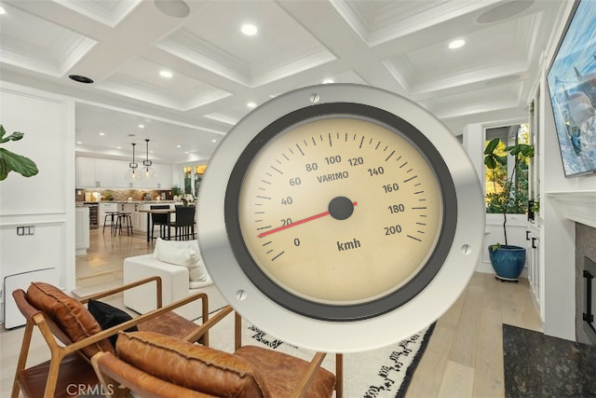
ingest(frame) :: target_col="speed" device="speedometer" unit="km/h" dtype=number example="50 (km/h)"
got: 15 (km/h)
